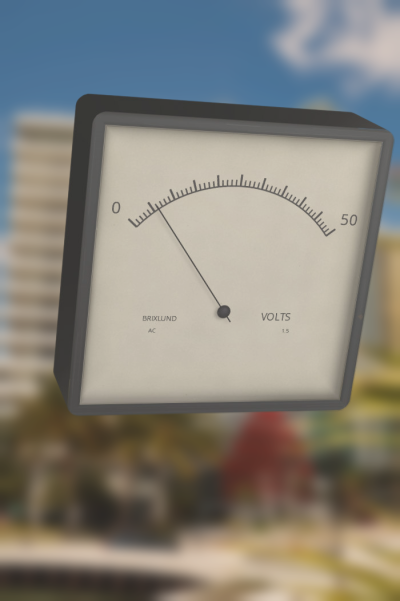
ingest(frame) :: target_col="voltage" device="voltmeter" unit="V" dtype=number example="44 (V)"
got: 6 (V)
